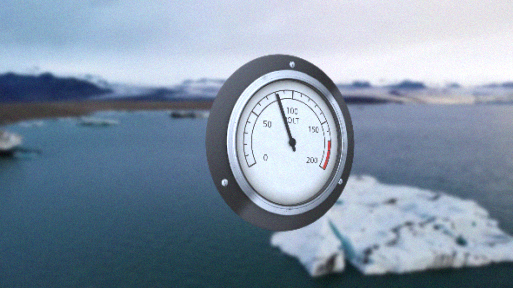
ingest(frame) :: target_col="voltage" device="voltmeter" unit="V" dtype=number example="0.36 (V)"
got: 80 (V)
